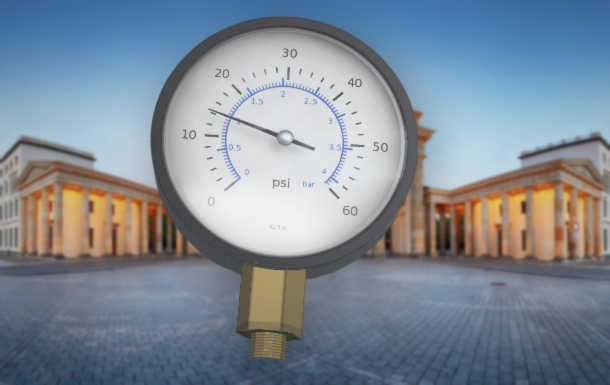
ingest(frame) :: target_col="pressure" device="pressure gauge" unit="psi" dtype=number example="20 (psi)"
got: 14 (psi)
